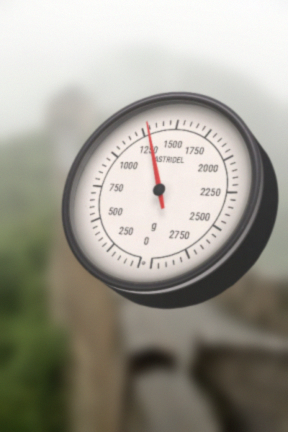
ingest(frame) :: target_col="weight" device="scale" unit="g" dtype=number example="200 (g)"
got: 1300 (g)
